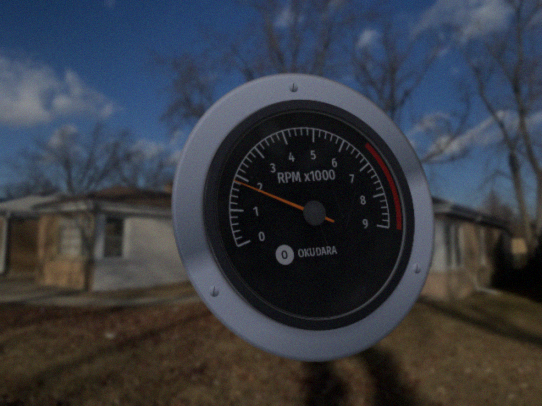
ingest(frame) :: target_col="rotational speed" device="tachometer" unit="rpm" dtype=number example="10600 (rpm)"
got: 1800 (rpm)
